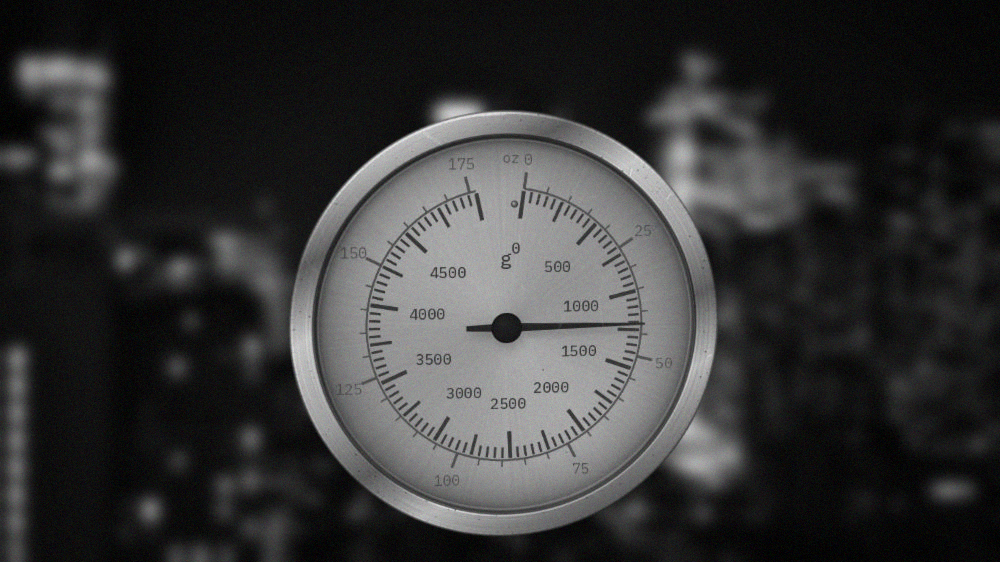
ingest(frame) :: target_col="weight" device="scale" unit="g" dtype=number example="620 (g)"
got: 1200 (g)
